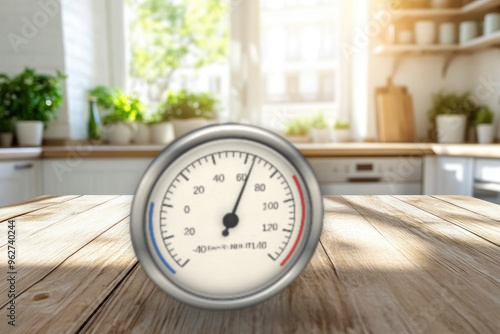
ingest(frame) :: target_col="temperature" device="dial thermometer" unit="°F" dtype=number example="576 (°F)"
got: 64 (°F)
